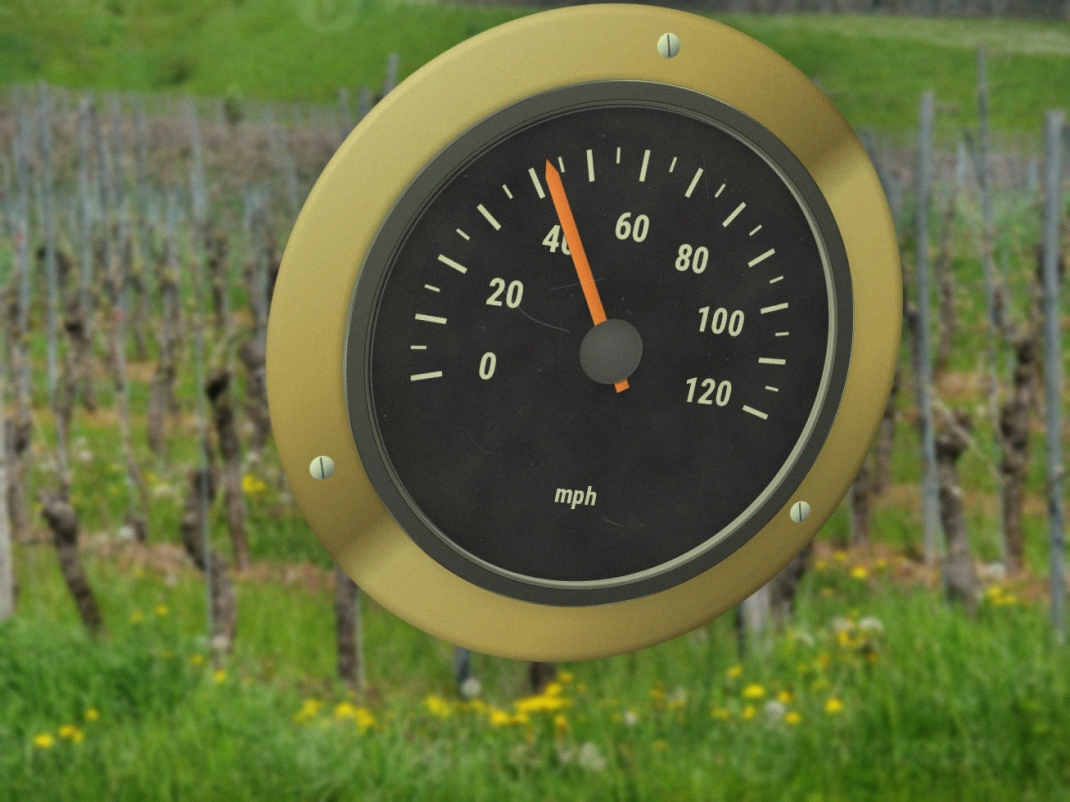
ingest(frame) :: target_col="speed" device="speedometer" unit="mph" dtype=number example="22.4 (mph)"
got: 42.5 (mph)
